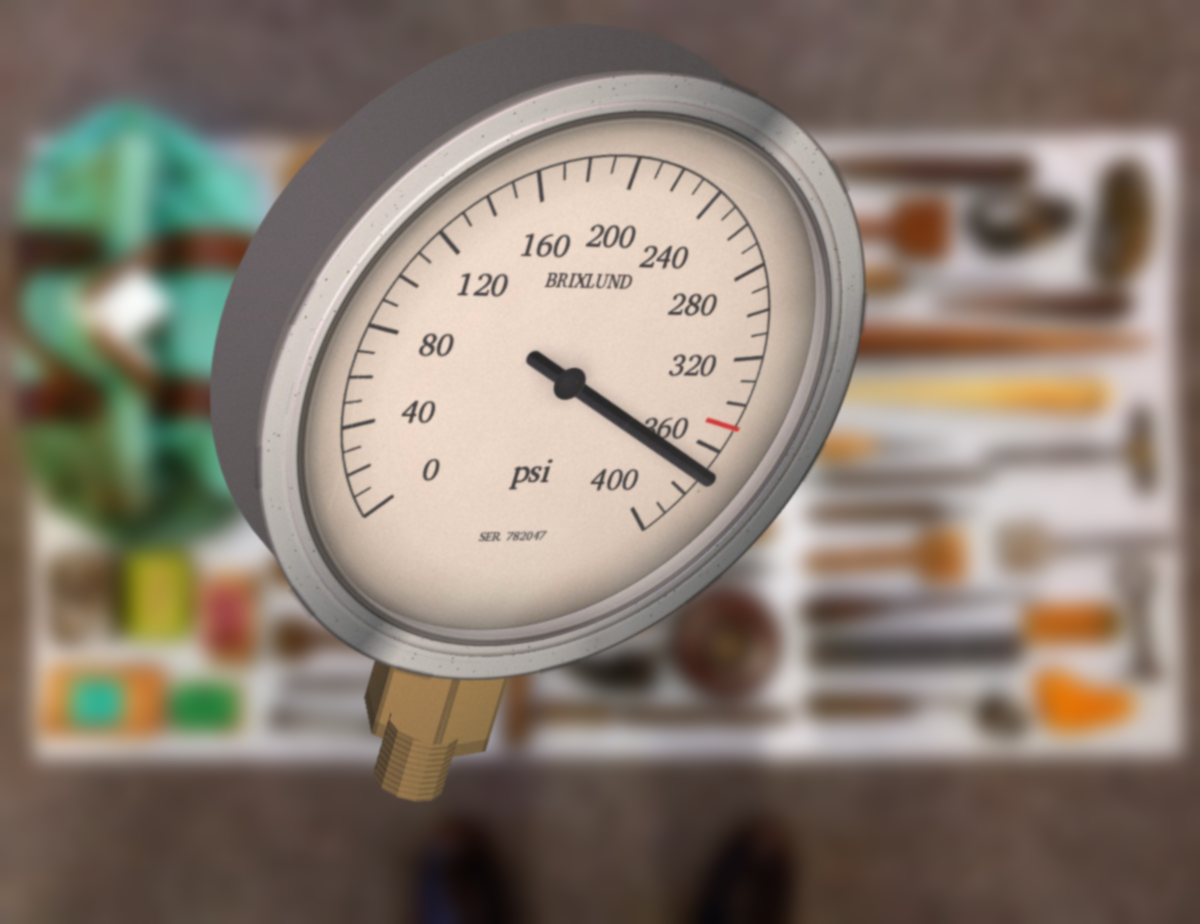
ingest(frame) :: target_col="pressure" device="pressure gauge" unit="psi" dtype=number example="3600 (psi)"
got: 370 (psi)
